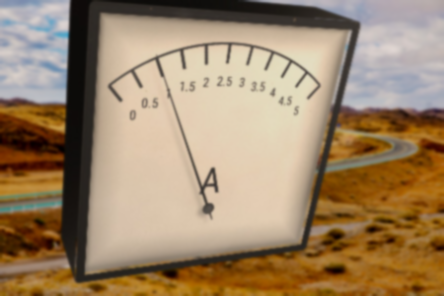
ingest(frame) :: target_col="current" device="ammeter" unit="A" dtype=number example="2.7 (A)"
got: 1 (A)
